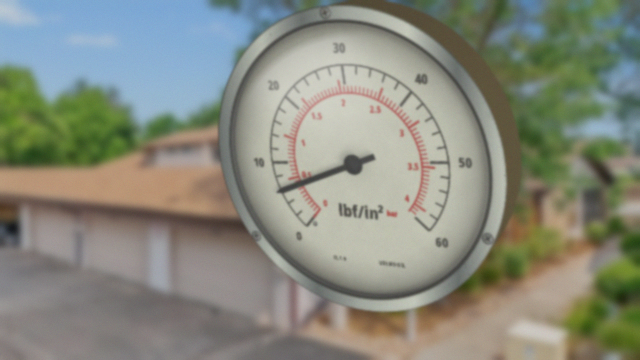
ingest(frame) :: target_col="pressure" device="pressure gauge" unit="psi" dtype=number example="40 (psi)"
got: 6 (psi)
